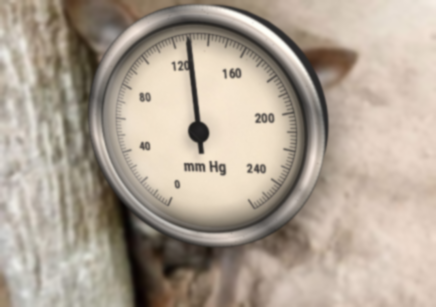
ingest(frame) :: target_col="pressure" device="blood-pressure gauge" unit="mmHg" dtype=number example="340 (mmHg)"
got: 130 (mmHg)
